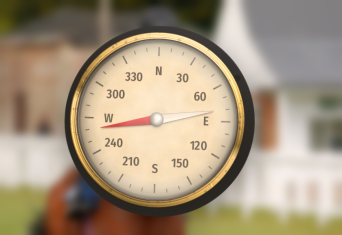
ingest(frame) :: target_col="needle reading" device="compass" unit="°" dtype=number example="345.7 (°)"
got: 260 (°)
